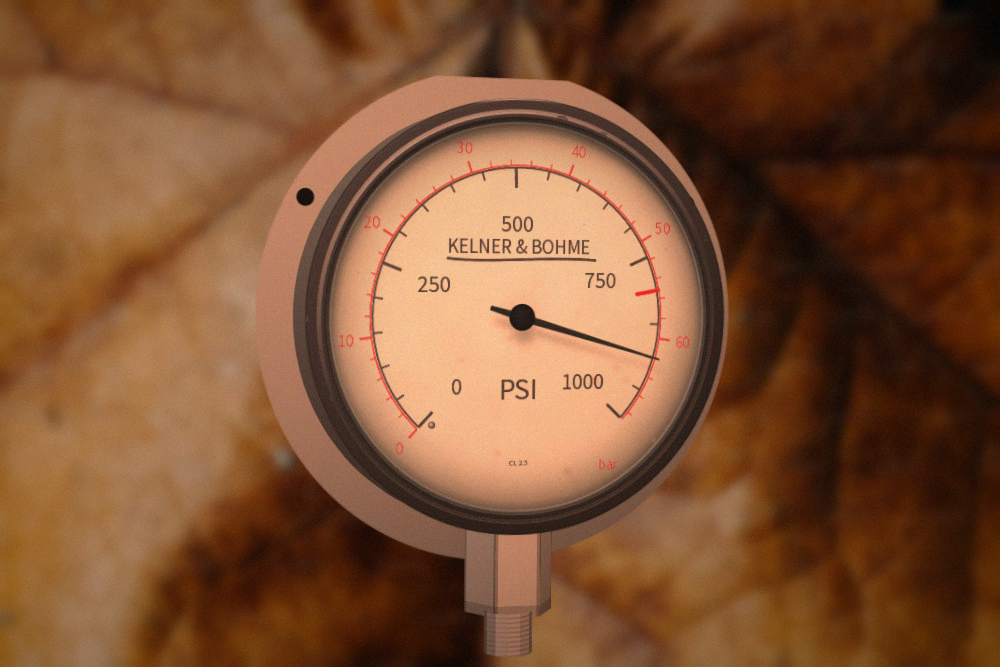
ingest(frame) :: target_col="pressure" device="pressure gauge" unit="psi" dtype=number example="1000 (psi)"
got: 900 (psi)
